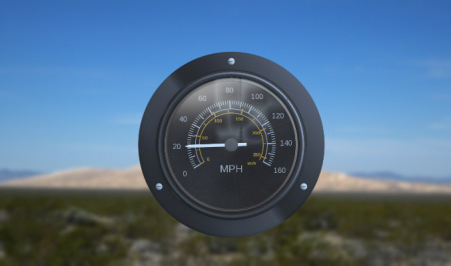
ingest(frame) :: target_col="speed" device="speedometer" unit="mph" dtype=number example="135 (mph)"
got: 20 (mph)
